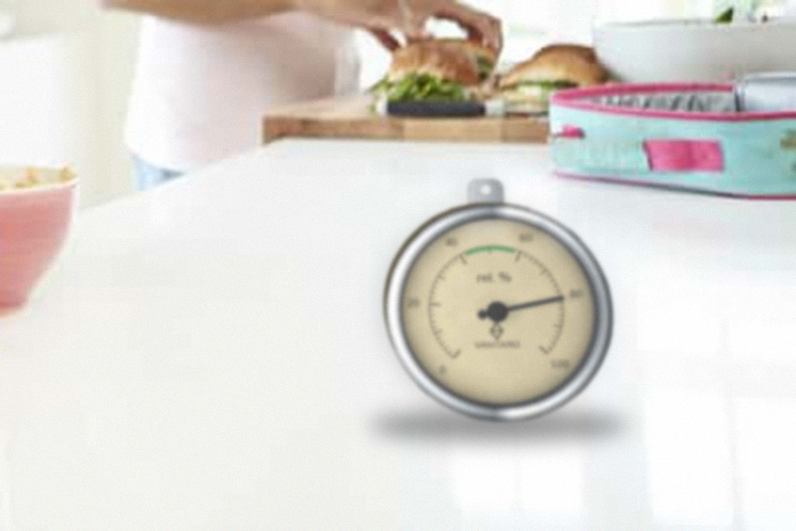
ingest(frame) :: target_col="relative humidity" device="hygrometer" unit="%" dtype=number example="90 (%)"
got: 80 (%)
